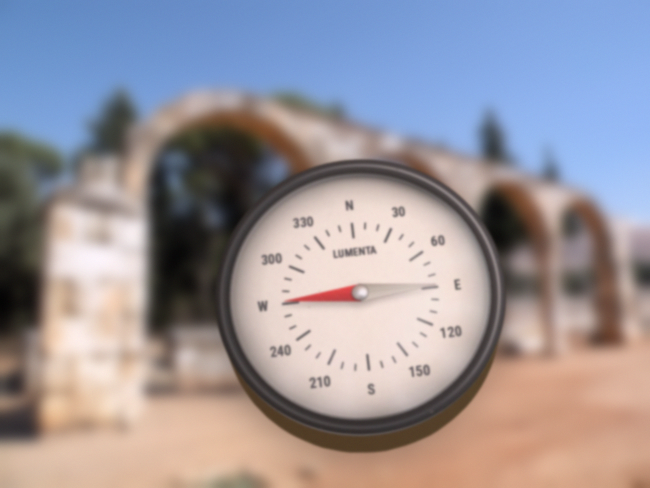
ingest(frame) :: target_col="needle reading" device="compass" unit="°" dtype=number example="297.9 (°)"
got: 270 (°)
